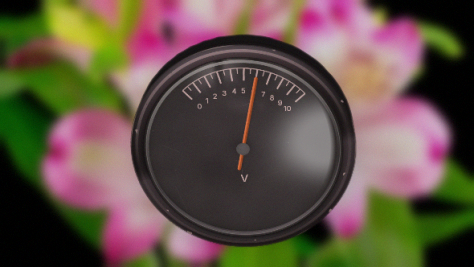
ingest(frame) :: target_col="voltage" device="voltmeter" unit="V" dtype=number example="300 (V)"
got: 6 (V)
